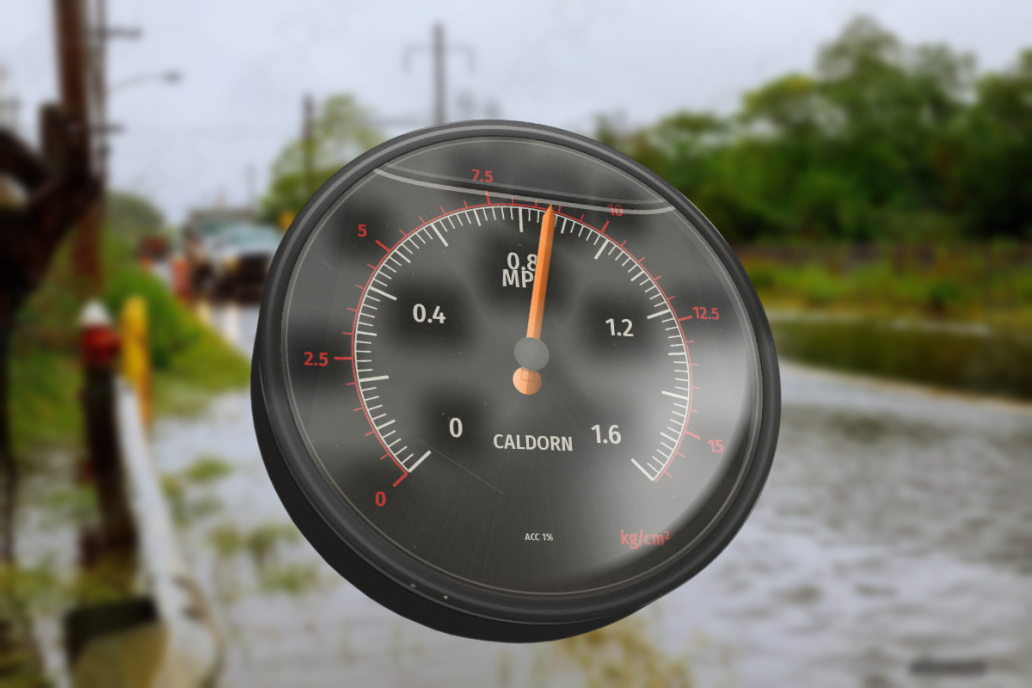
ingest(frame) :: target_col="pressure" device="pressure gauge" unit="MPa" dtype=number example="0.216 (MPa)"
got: 0.86 (MPa)
